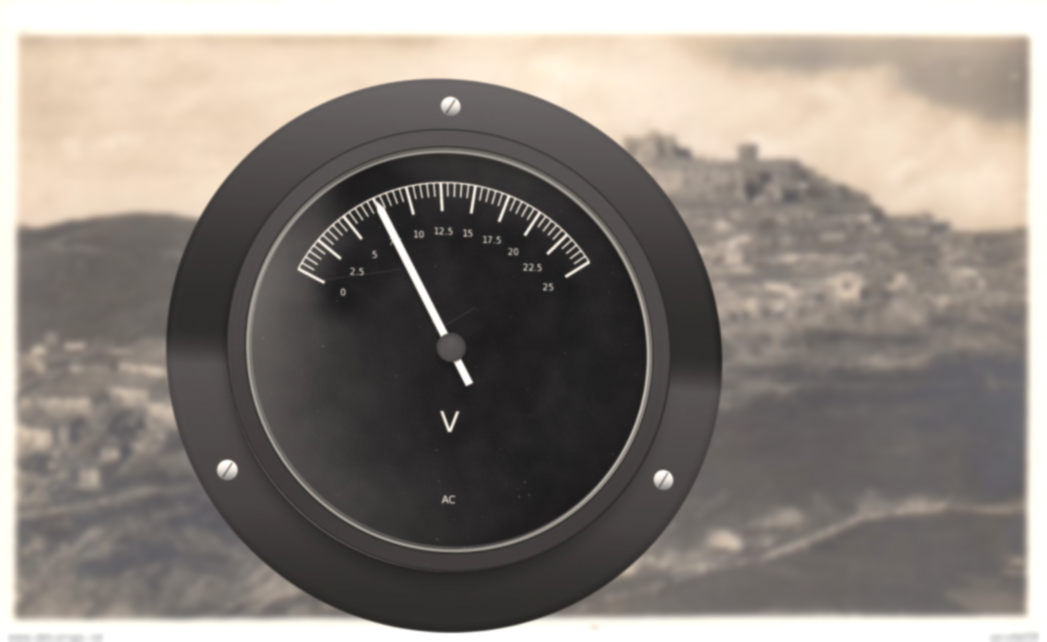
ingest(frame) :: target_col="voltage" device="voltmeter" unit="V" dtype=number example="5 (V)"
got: 7.5 (V)
